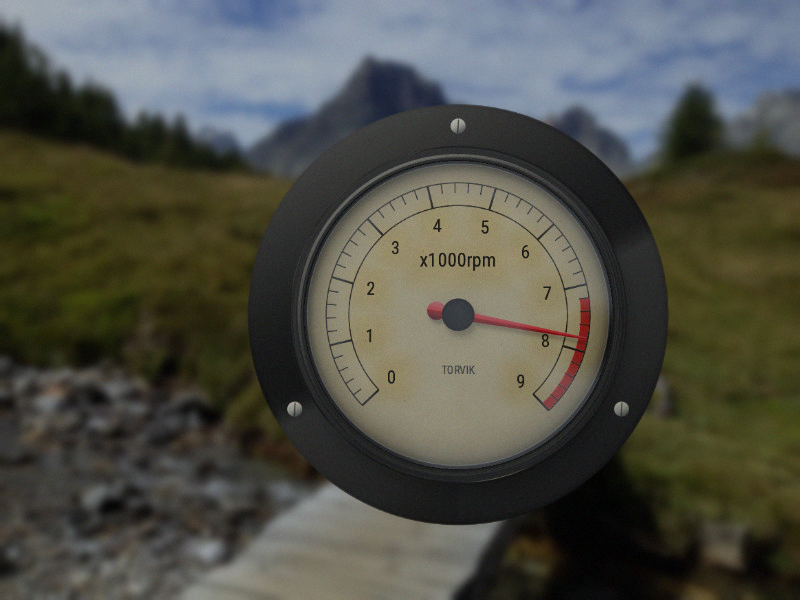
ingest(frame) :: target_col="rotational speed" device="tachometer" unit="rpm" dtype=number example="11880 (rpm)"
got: 7800 (rpm)
